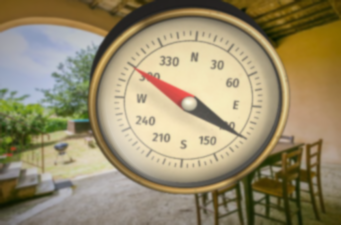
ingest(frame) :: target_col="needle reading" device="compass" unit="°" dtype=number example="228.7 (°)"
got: 300 (°)
